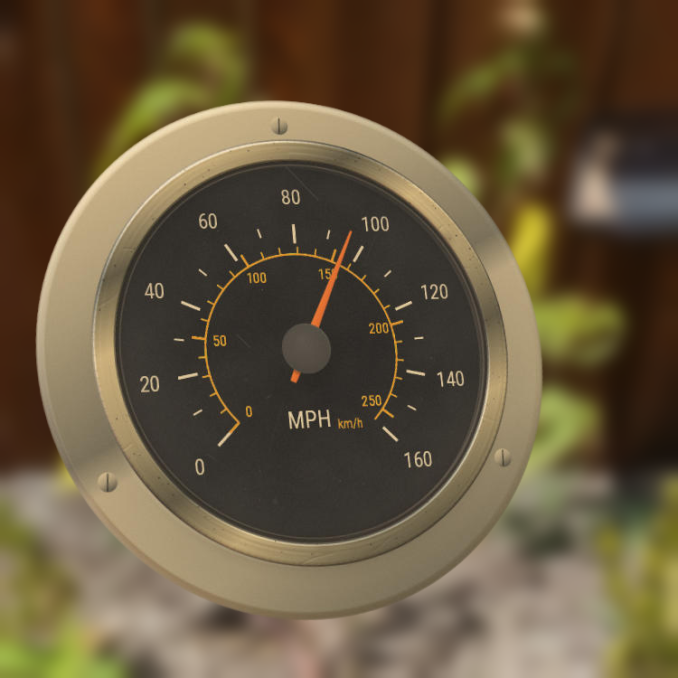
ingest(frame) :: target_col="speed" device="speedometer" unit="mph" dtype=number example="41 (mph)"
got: 95 (mph)
